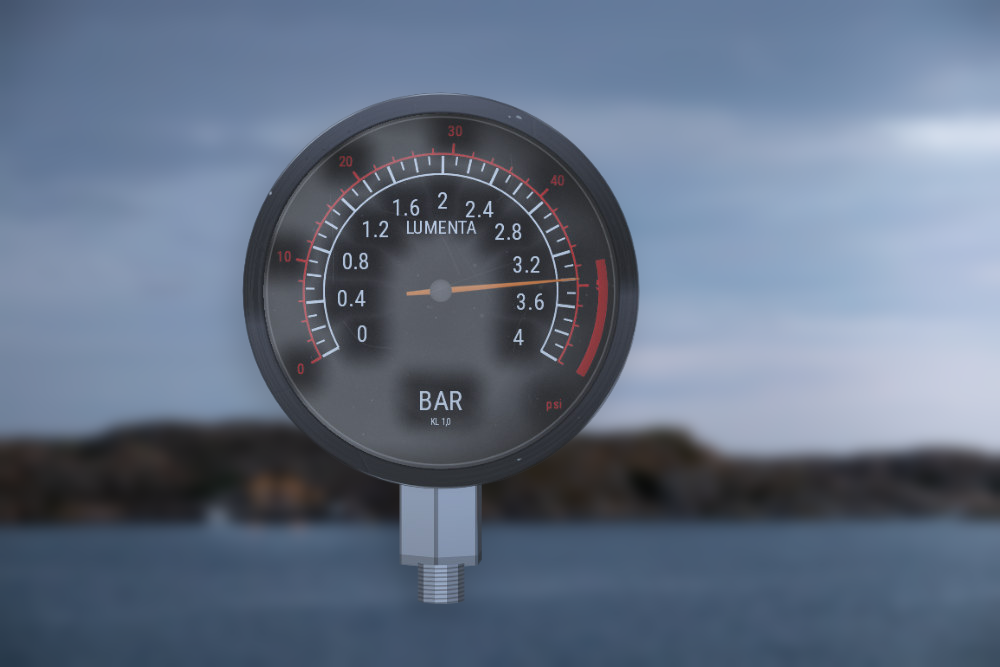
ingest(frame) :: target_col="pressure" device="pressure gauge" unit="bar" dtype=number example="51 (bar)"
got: 3.4 (bar)
